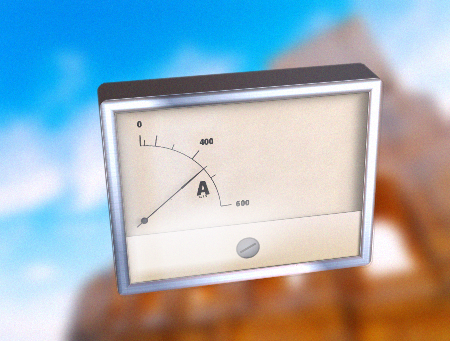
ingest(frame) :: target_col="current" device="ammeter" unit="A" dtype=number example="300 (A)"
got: 450 (A)
